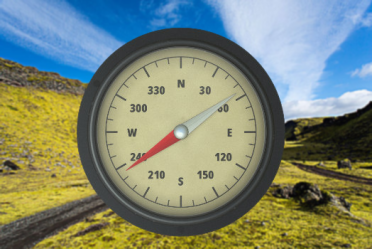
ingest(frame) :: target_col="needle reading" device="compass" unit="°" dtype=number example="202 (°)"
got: 235 (°)
